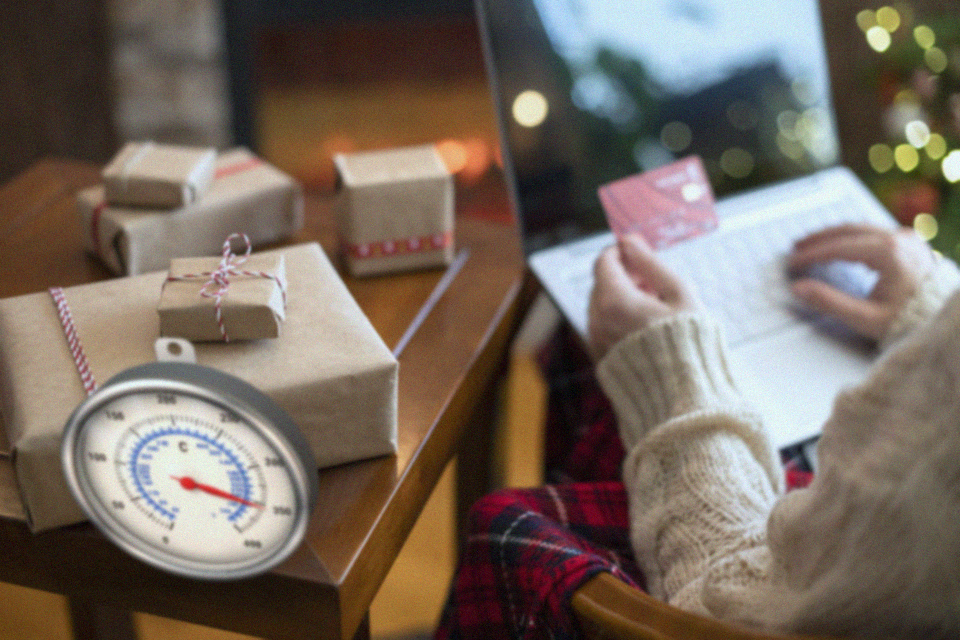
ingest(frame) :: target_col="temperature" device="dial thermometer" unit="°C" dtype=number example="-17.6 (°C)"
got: 350 (°C)
